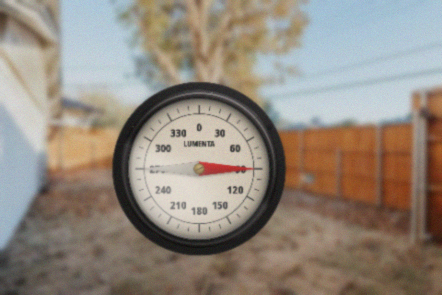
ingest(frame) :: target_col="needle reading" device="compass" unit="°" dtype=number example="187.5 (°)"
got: 90 (°)
